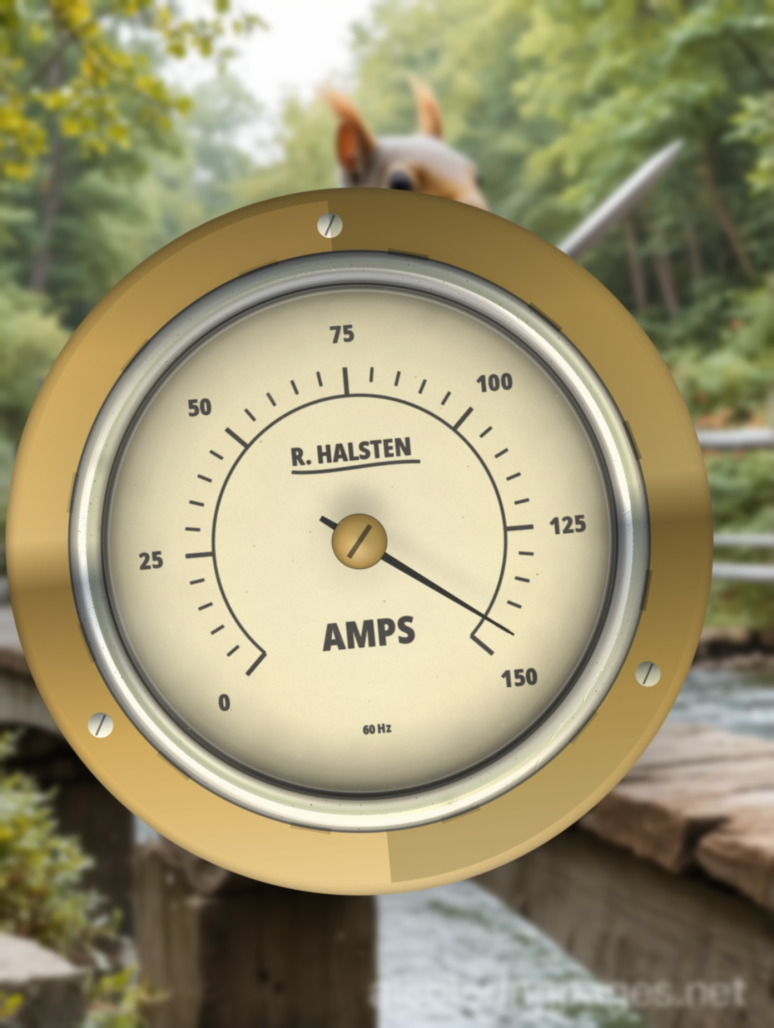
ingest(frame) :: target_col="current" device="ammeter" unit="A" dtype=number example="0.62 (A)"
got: 145 (A)
